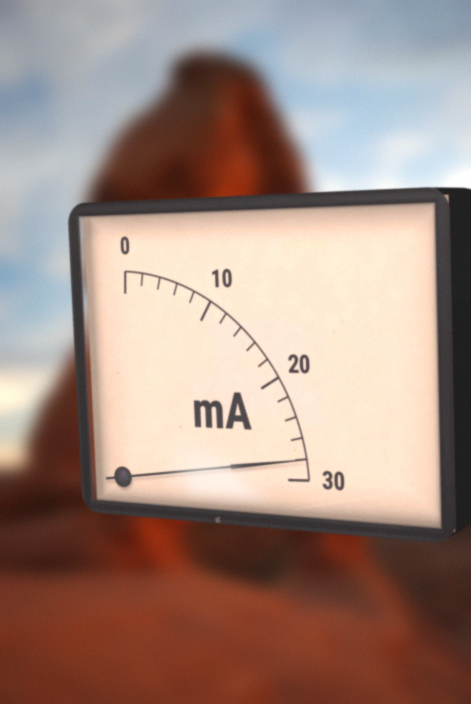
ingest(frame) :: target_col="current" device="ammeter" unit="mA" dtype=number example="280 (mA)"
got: 28 (mA)
